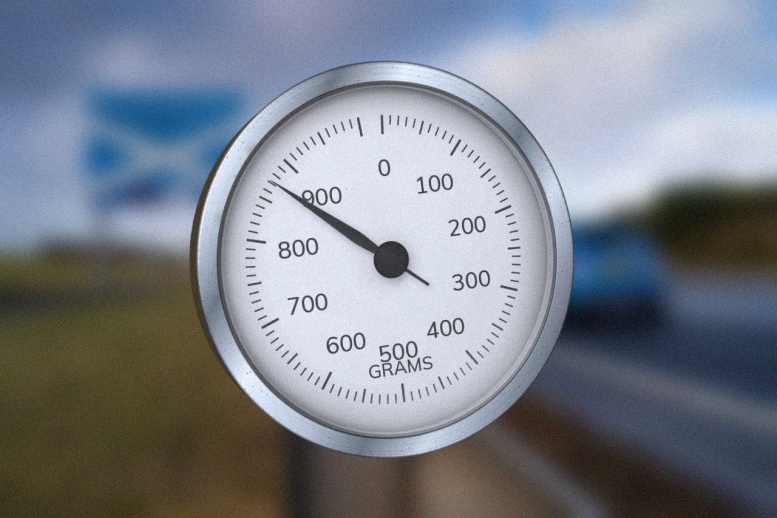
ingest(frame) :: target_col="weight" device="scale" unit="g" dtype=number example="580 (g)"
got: 870 (g)
